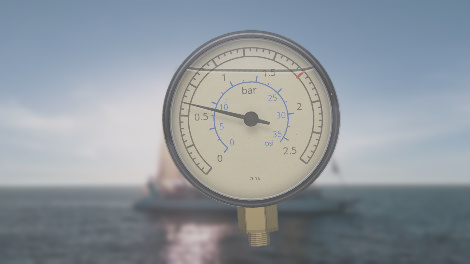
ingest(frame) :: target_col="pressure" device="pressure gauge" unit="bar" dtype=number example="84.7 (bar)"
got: 0.6 (bar)
